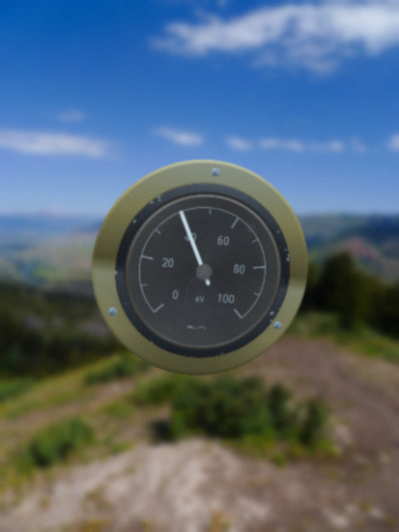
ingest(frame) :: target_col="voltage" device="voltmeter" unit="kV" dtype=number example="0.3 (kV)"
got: 40 (kV)
